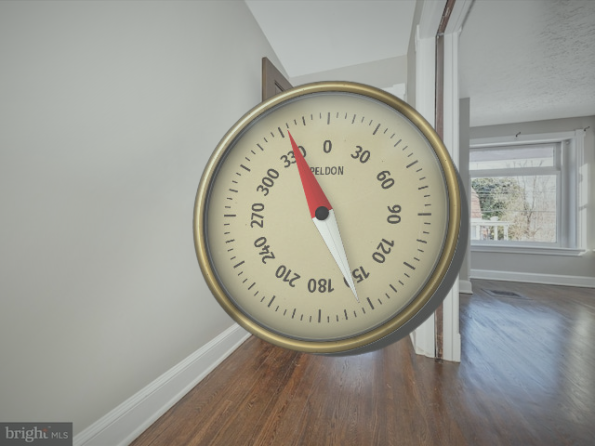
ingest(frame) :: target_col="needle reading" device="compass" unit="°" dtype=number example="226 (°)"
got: 335 (°)
